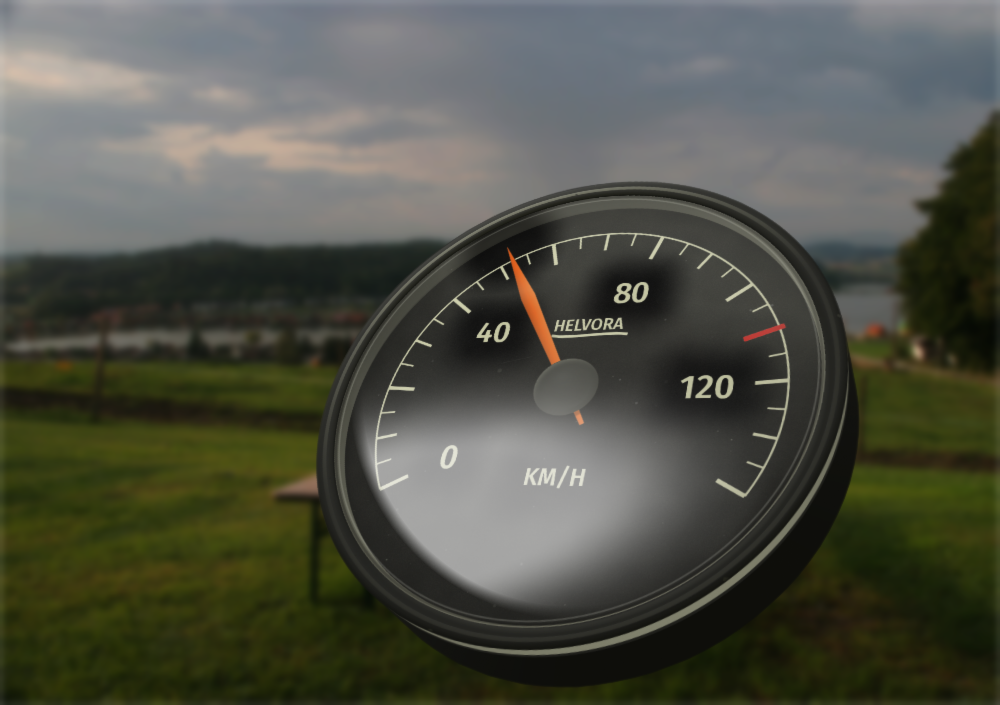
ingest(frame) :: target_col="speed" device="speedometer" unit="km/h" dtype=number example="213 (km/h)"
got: 52.5 (km/h)
